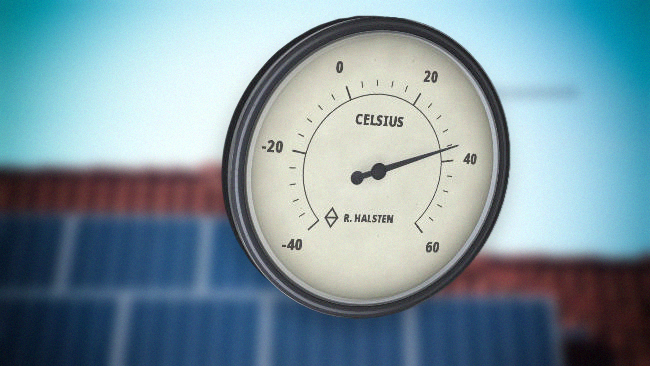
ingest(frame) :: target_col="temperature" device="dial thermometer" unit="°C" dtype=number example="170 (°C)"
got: 36 (°C)
